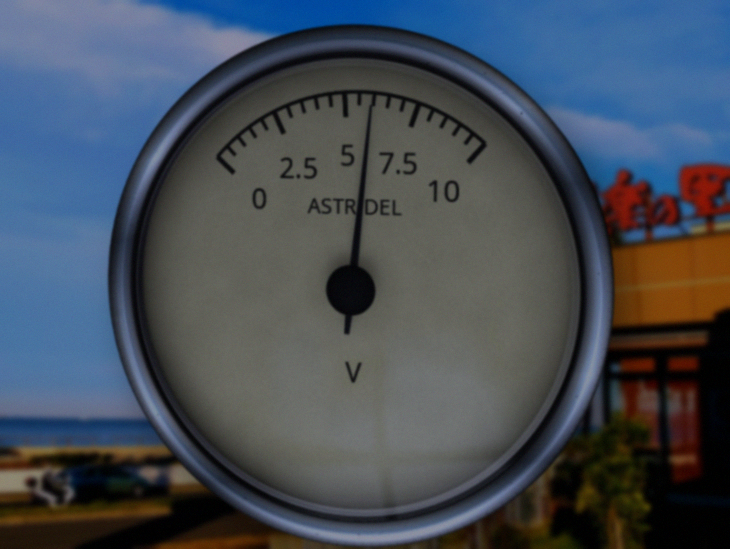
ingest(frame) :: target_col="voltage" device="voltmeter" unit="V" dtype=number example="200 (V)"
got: 6 (V)
